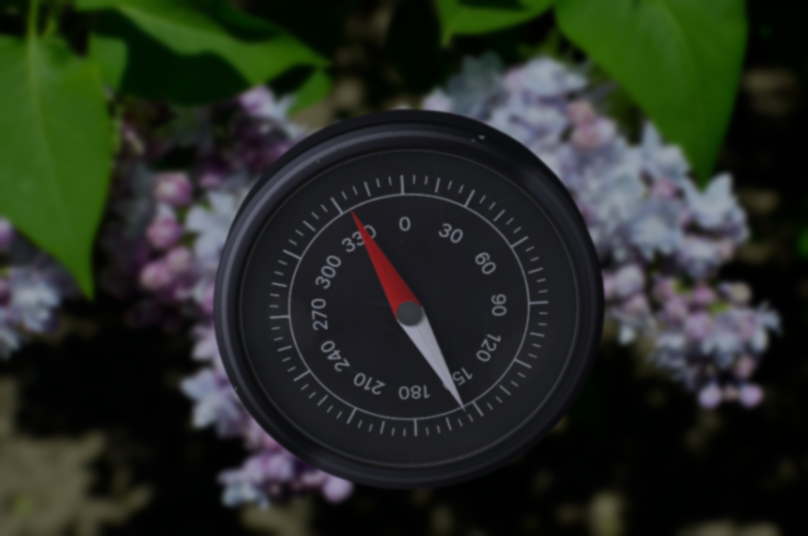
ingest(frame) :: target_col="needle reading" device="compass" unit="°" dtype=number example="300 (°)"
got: 335 (°)
